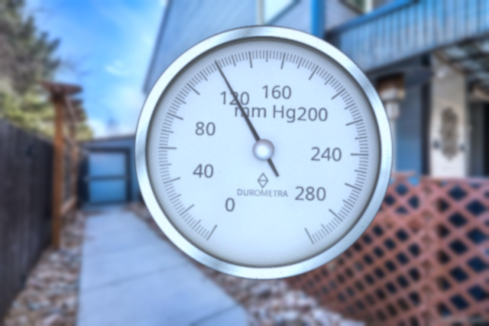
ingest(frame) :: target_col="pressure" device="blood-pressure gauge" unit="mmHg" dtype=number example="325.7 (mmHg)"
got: 120 (mmHg)
